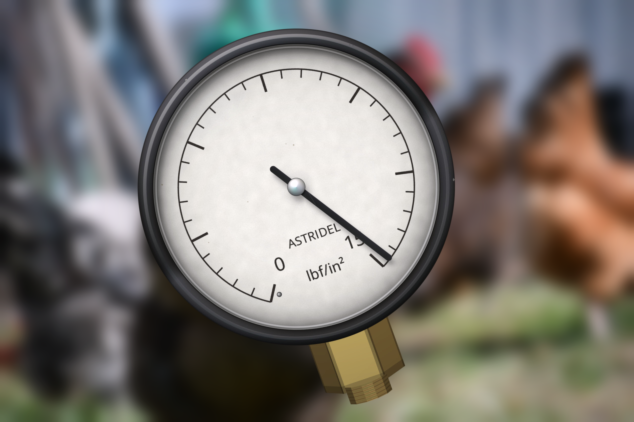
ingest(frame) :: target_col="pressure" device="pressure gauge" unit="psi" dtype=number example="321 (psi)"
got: 14.75 (psi)
